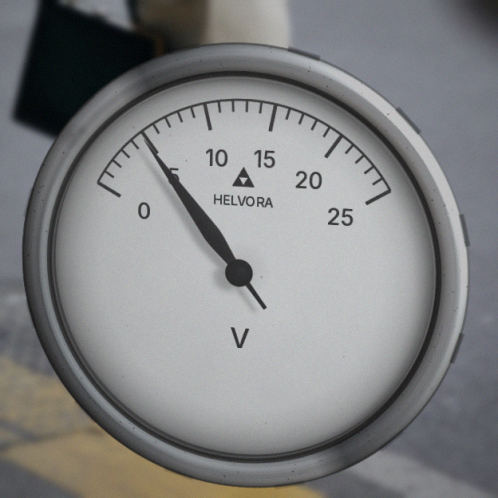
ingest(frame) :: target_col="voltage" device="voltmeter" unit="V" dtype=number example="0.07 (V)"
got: 5 (V)
